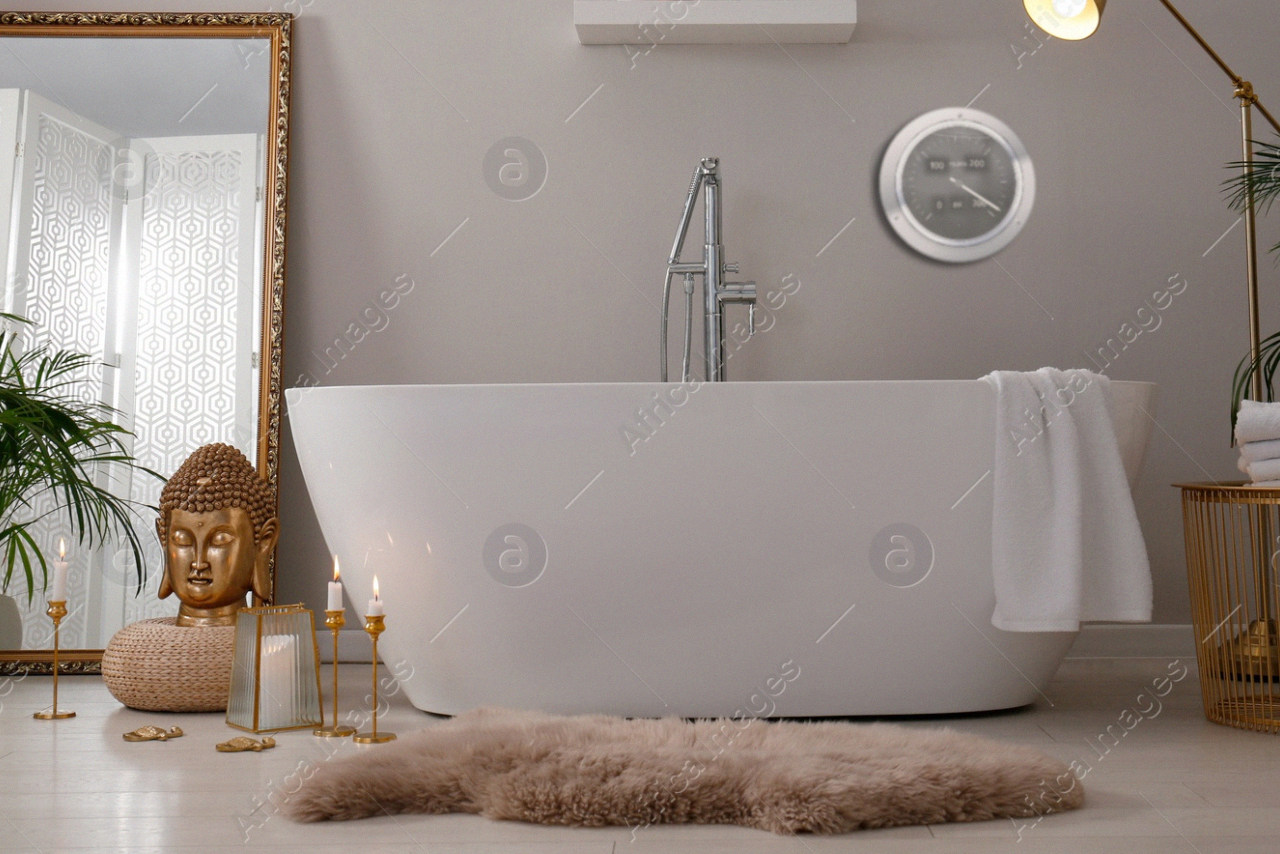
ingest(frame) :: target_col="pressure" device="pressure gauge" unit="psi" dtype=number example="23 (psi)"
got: 290 (psi)
